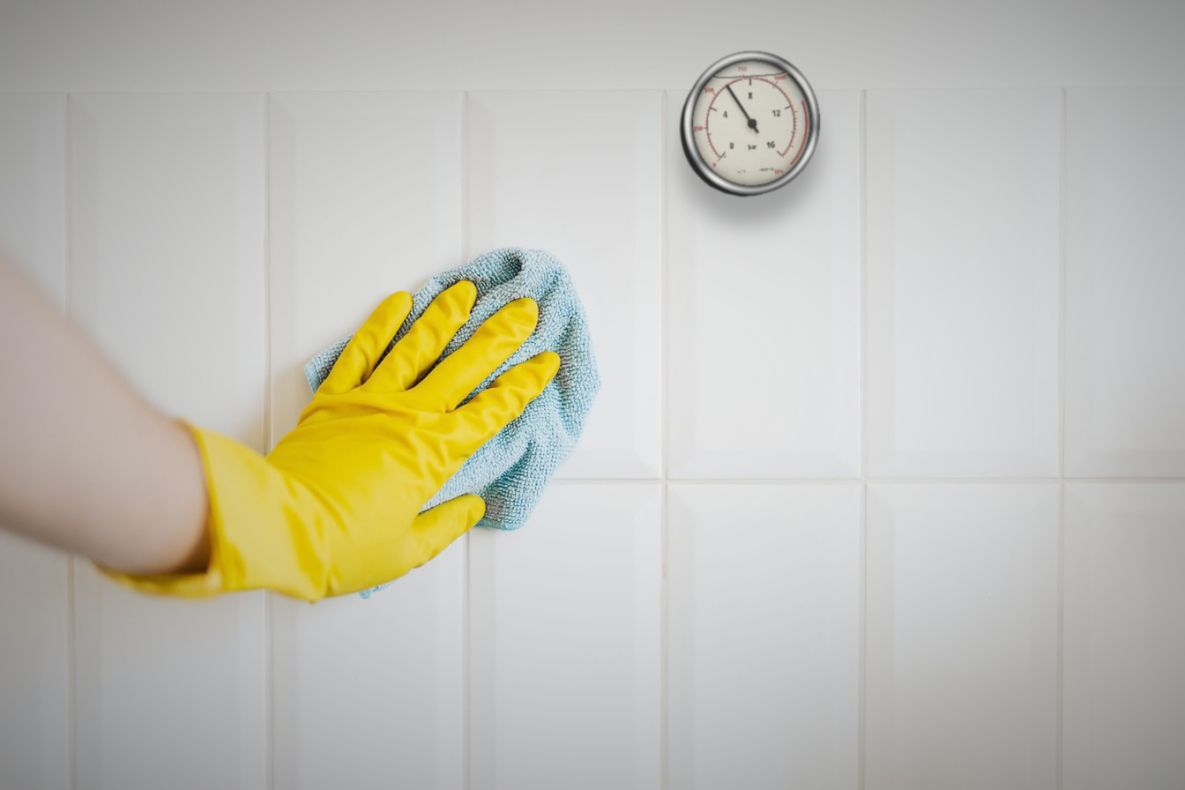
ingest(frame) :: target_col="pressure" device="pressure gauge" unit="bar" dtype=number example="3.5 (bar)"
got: 6 (bar)
